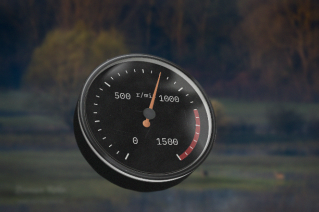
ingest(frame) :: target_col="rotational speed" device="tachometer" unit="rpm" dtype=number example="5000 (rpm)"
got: 850 (rpm)
